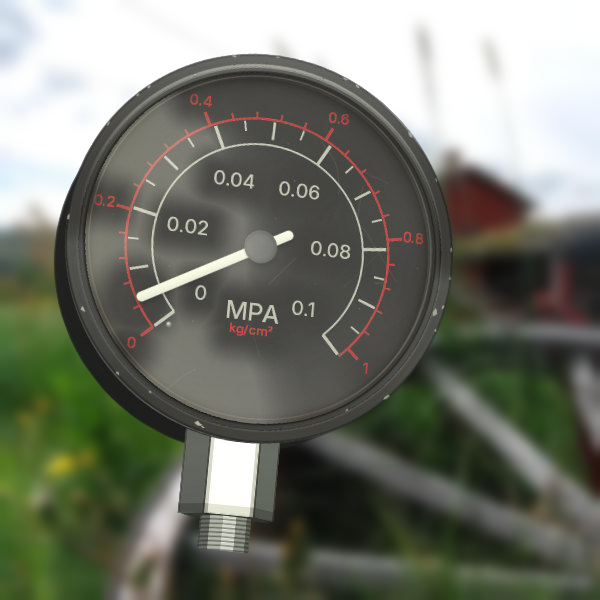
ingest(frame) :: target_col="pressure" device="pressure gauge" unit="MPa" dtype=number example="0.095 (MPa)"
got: 0.005 (MPa)
